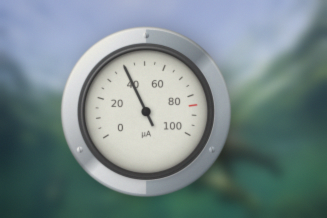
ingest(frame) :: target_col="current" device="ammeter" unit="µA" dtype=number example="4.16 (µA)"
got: 40 (µA)
